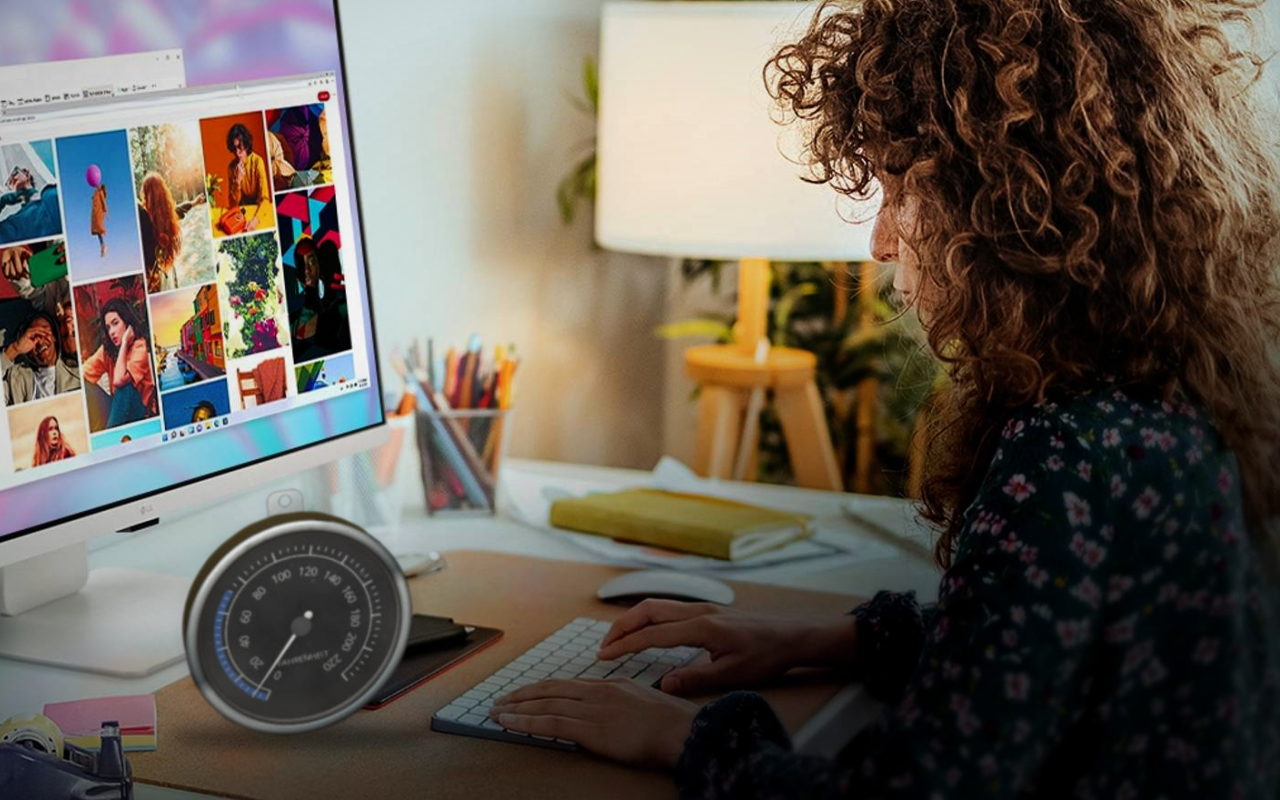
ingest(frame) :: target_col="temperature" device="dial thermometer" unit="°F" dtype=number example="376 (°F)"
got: 8 (°F)
